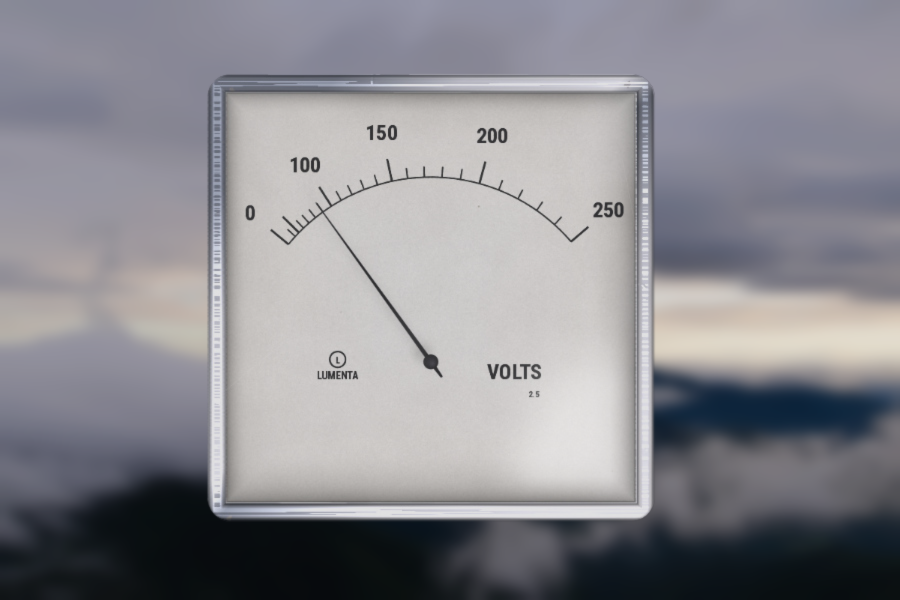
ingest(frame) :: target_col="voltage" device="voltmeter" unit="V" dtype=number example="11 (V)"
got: 90 (V)
